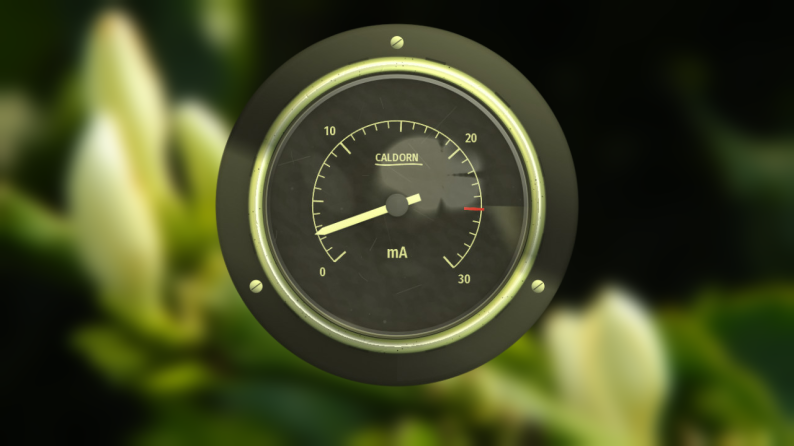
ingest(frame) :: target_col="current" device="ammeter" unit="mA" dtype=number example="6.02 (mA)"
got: 2.5 (mA)
